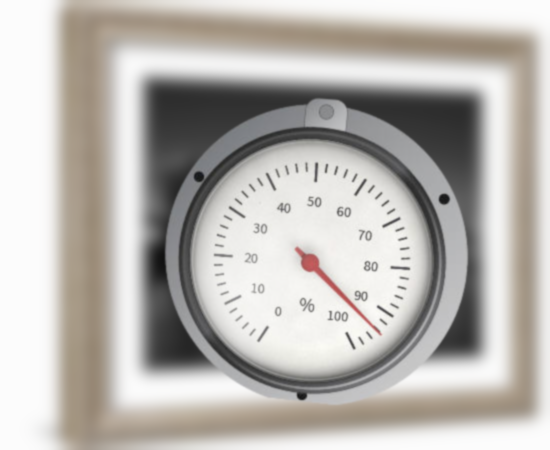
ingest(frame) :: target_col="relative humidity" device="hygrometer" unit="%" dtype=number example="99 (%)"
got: 94 (%)
